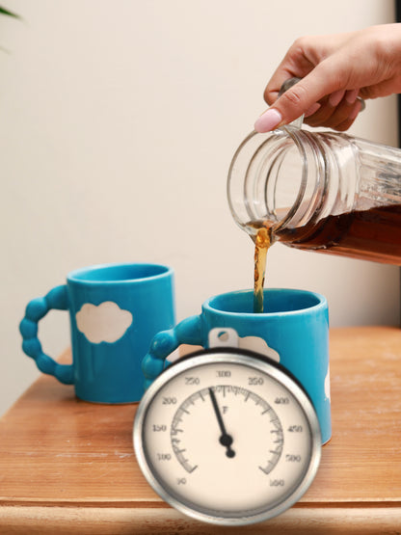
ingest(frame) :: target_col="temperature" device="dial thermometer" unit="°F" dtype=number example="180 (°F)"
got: 275 (°F)
